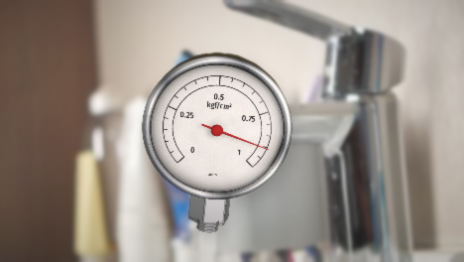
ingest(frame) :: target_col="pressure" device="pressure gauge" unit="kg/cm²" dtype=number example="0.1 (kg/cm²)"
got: 0.9 (kg/cm²)
